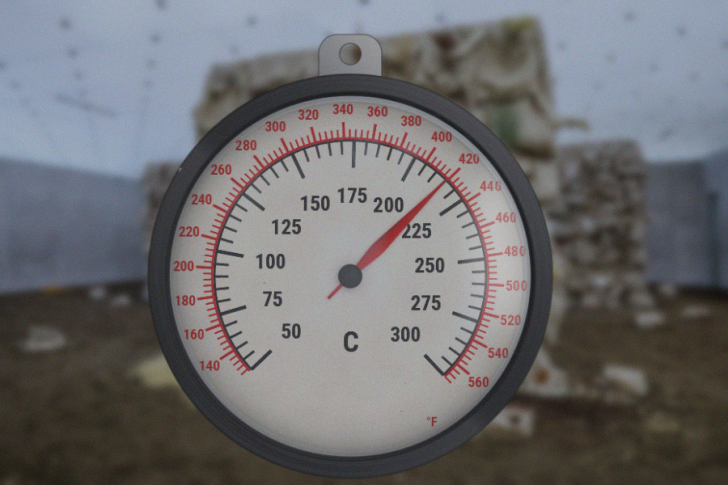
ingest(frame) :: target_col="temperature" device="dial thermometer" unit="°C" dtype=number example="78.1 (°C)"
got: 215 (°C)
